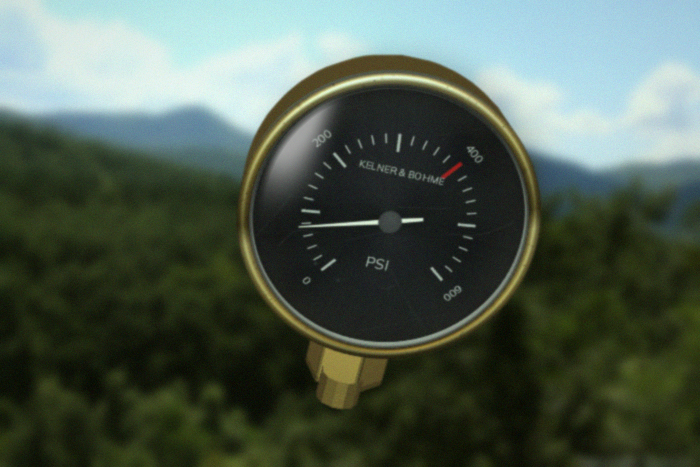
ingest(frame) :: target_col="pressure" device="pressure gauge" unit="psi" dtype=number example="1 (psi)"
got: 80 (psi)
